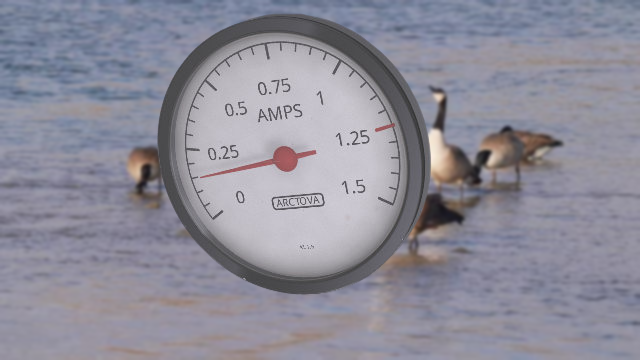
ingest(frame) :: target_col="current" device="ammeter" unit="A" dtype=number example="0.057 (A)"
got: 0.15 (A)
